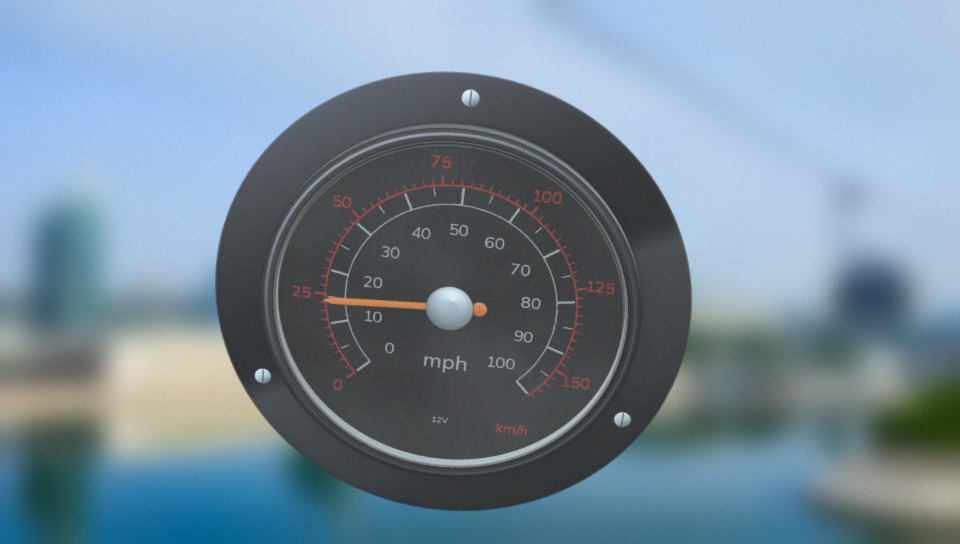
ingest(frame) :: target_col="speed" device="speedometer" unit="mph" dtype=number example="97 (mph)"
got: 15 (mph)
